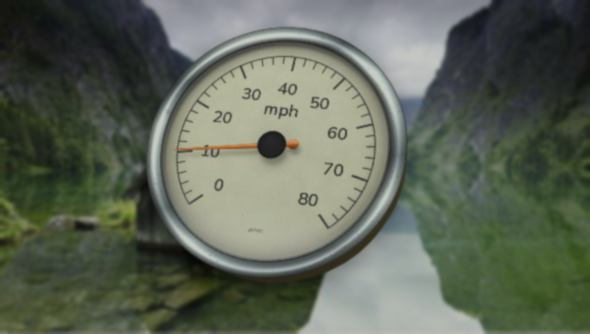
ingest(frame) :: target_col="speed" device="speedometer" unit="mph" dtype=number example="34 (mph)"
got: 10 (mph)
